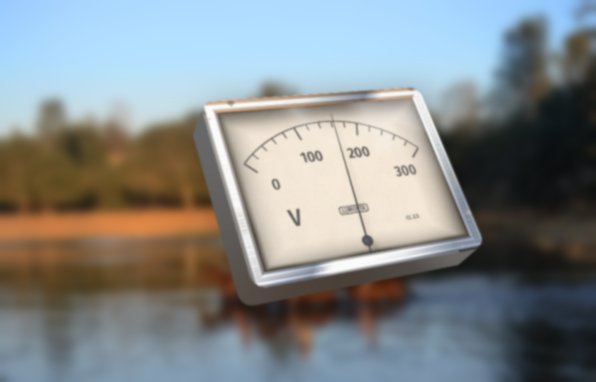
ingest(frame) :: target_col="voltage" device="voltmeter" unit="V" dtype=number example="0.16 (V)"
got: 160 (V)
